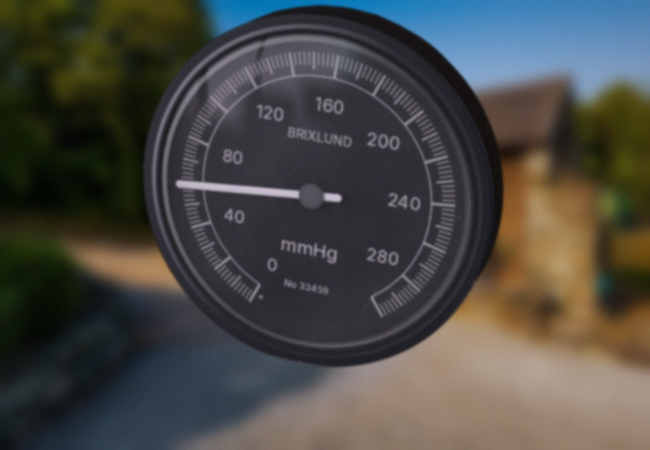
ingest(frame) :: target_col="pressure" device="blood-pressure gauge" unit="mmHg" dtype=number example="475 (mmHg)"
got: 60 (mmHg)
